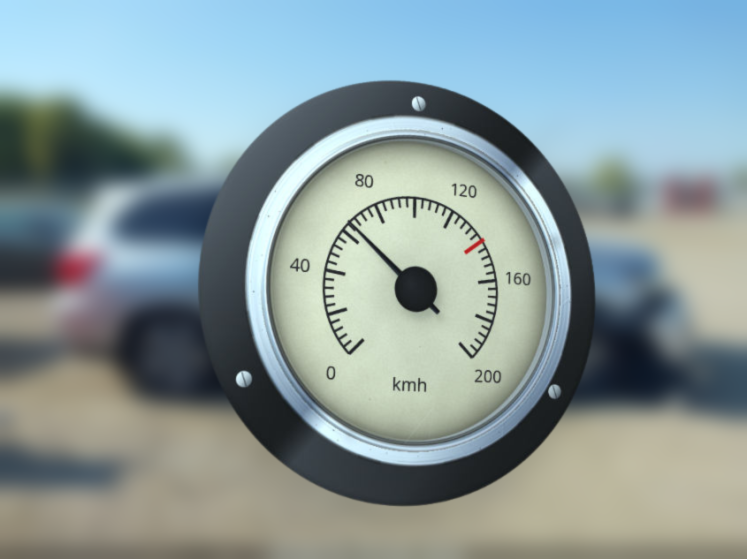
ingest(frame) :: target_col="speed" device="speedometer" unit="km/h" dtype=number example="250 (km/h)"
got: 64 (km/h)
